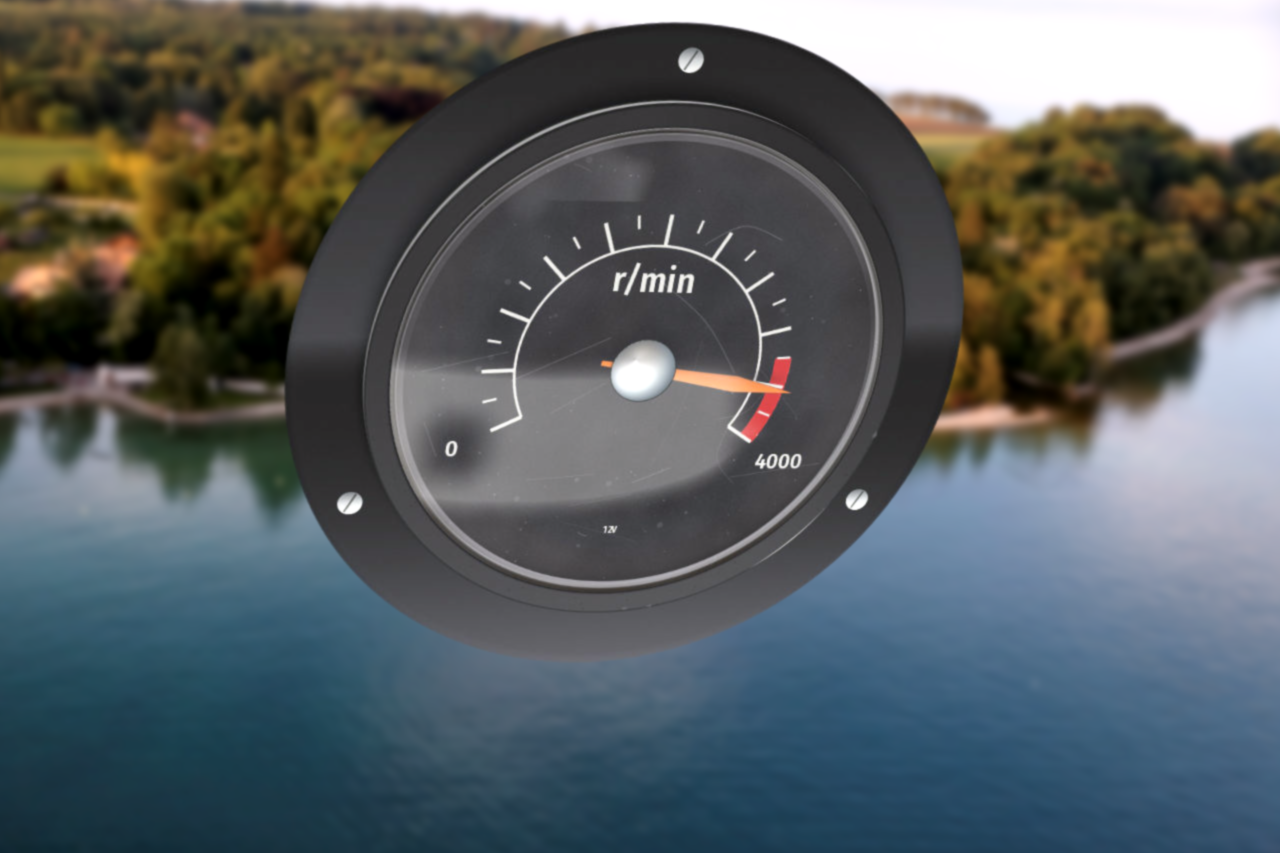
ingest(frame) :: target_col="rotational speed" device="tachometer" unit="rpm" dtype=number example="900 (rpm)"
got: 3600 (rpm)
